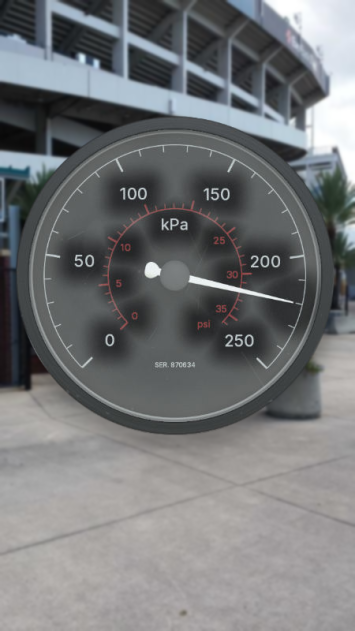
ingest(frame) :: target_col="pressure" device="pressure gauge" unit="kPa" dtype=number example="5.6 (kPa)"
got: 220 (kPa)
